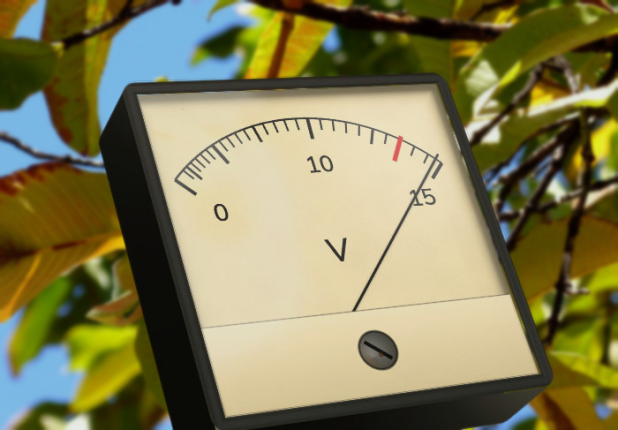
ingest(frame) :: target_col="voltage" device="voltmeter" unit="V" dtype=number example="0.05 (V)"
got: 14.75 (V)
